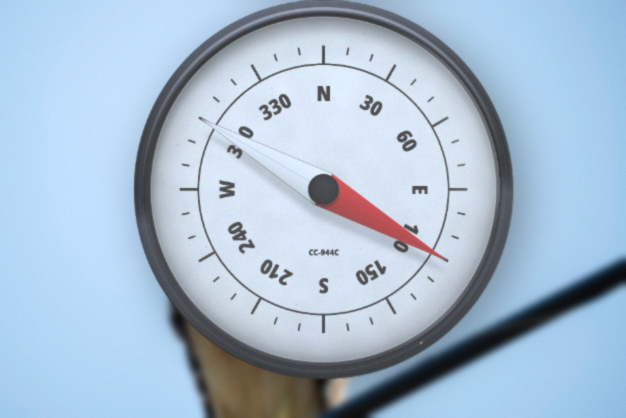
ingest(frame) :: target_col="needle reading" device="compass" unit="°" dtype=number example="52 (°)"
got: 120 (°)
